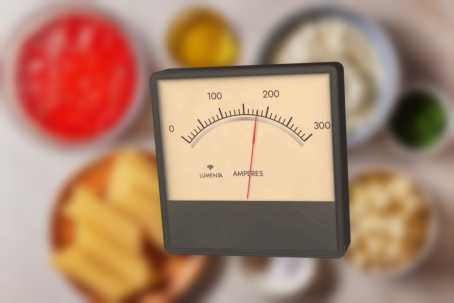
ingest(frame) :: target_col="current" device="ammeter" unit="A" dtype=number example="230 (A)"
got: 180 (A)
